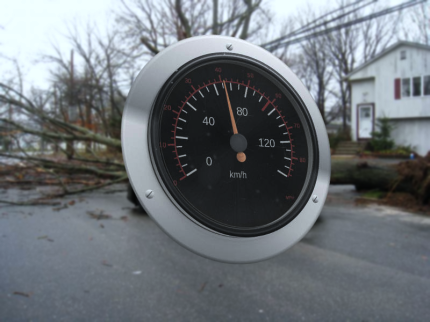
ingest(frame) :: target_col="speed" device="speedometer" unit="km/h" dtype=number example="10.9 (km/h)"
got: 65 (km/h)
